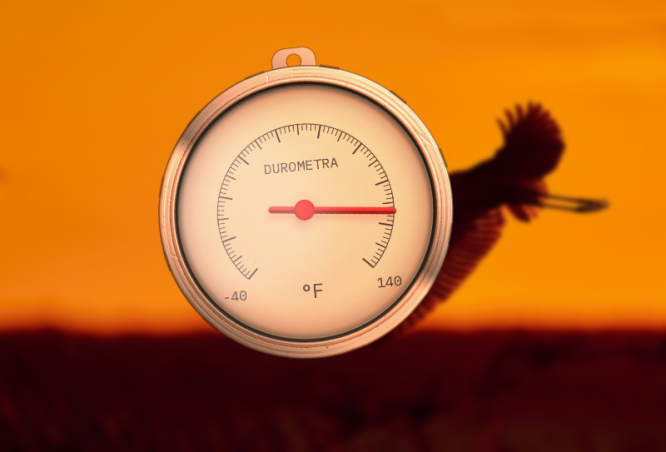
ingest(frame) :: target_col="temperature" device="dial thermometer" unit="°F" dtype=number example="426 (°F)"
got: 114 (°F)
